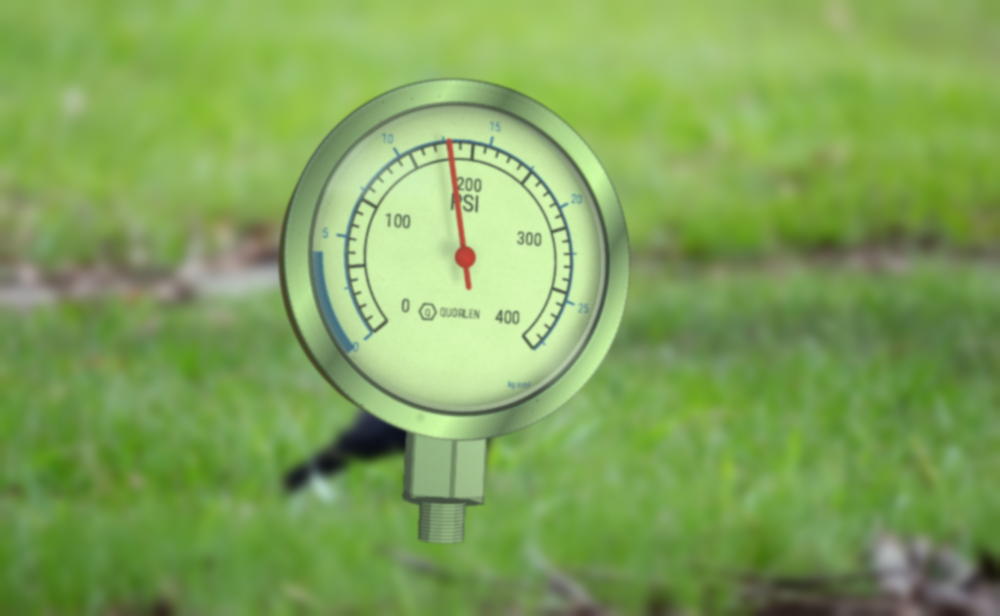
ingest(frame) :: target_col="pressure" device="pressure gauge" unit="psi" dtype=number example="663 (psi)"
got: 180 (psi)
